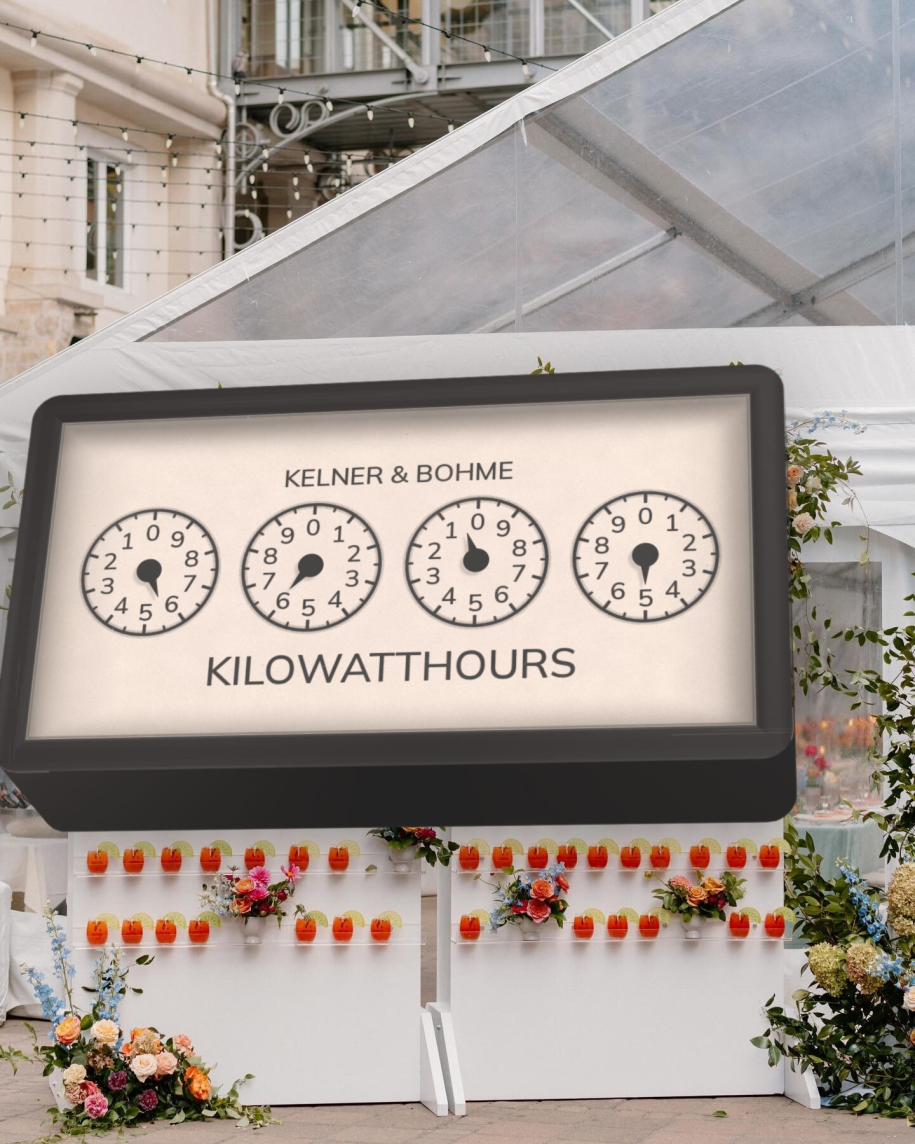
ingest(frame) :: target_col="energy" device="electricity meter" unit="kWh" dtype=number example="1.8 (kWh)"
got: 5605 (kWh)
